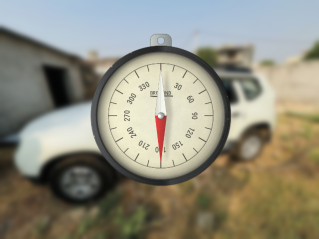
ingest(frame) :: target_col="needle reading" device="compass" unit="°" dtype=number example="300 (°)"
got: 180 (°)
